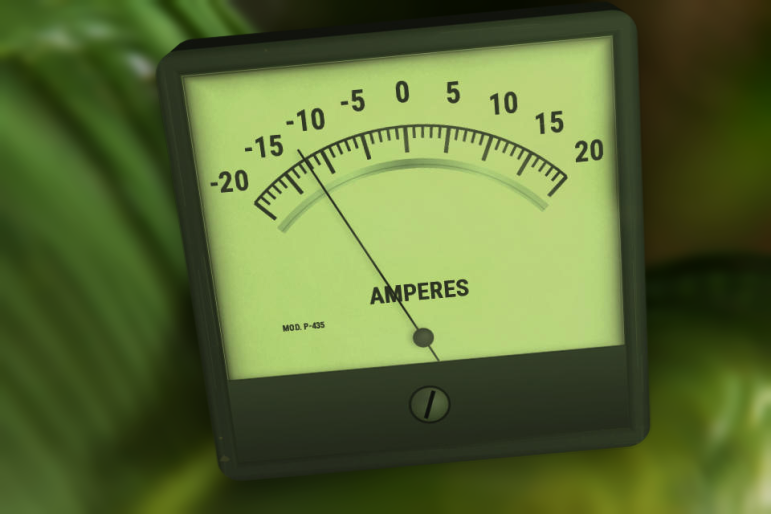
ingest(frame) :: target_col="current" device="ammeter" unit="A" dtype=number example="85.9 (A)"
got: -12 (A)
